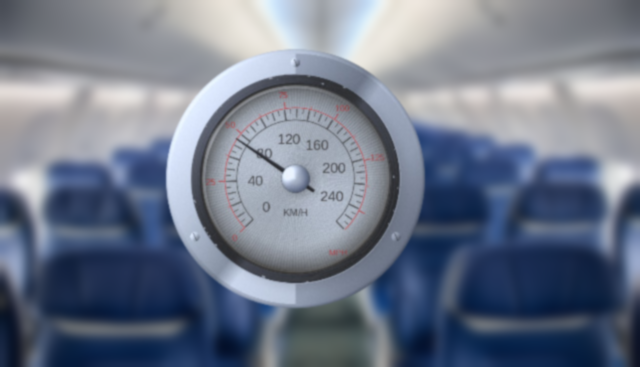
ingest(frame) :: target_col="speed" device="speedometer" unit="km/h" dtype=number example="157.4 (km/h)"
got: 75 (km/h)
